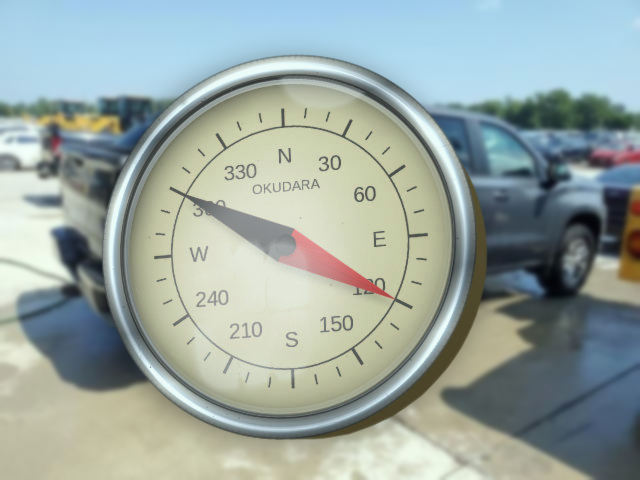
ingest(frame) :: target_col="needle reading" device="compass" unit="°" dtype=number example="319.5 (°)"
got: 120 (°)
